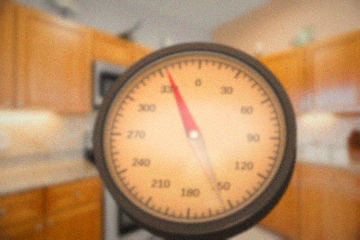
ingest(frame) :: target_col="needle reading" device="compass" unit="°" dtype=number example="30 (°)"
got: 335 (°)
